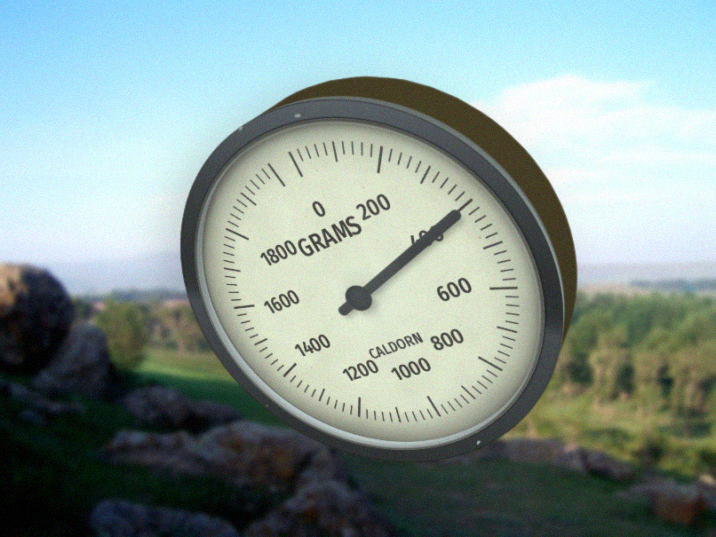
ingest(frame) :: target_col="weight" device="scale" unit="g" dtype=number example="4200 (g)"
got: 400 (g)
